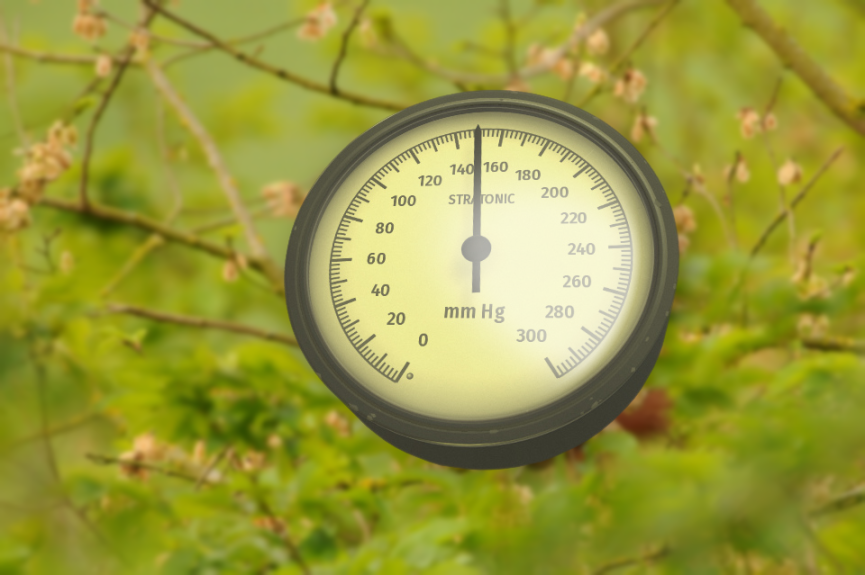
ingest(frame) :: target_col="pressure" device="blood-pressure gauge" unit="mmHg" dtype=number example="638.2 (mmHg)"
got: 150 (mmHg)
